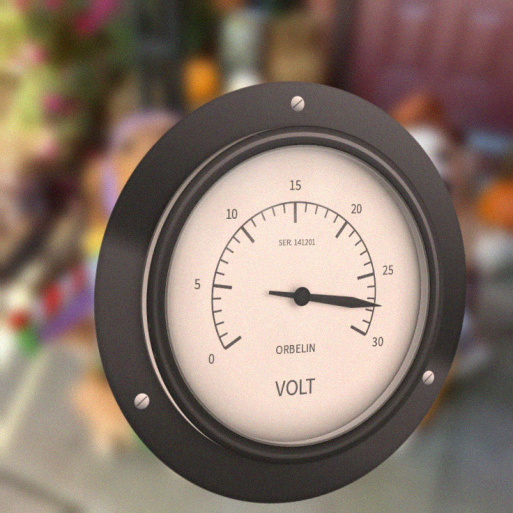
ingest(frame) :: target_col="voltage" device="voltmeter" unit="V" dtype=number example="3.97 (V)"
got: 27.5 (V)
